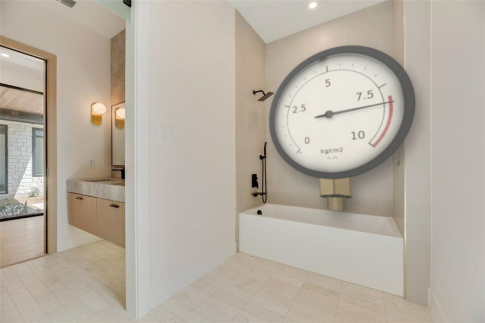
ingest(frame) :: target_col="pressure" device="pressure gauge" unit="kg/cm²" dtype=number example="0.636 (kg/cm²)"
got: 8.25 (kg/cm²)
